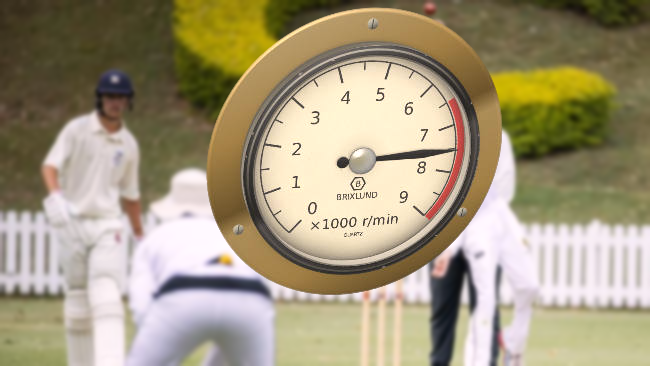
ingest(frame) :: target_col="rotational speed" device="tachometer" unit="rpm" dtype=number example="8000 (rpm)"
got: 7500 (rpm)
